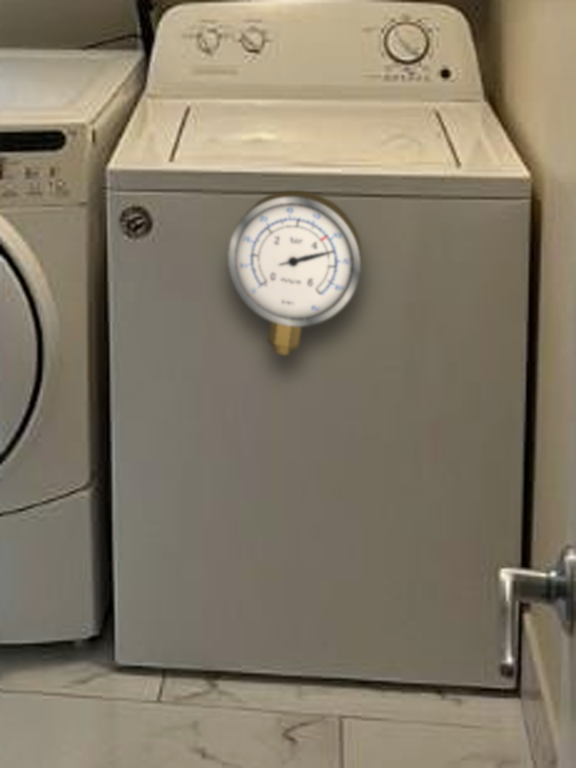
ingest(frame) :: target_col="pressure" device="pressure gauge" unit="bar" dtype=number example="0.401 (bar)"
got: 4.5 (bar)
